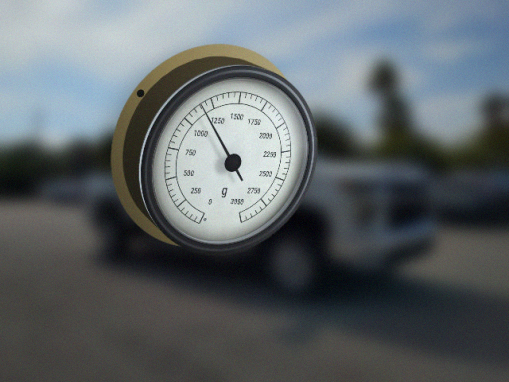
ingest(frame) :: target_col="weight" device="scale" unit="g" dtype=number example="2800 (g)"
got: 1150 (g)
